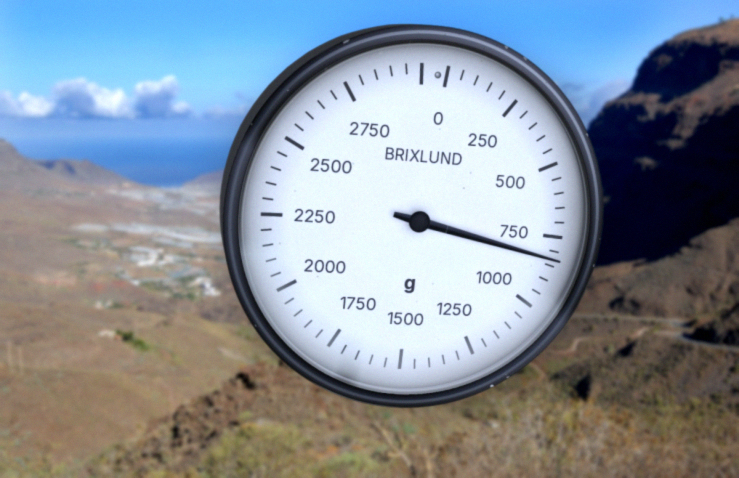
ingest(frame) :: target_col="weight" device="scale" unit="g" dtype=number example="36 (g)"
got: 825 (g)
